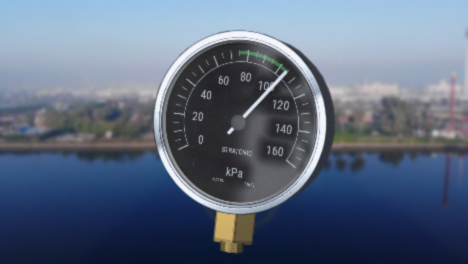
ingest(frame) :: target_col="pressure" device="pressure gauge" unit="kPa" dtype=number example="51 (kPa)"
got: 105 (kPa)
